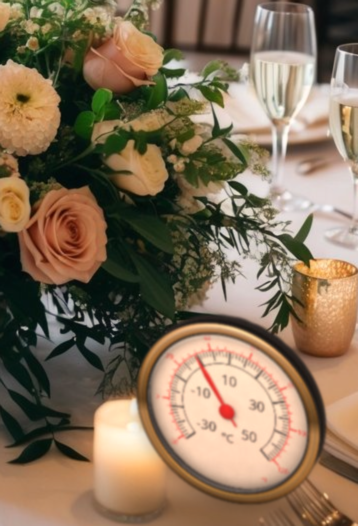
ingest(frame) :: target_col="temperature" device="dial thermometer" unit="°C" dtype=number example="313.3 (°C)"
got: 0 (°C)
